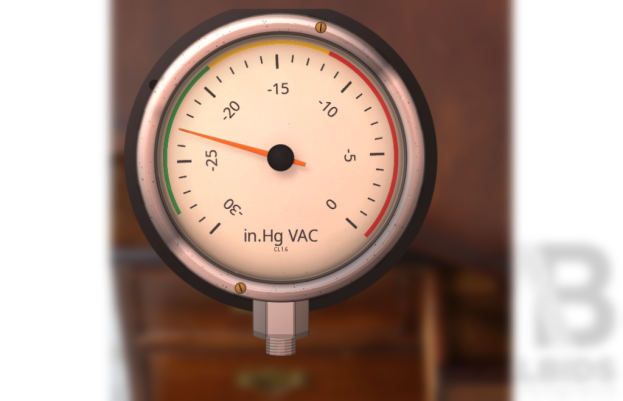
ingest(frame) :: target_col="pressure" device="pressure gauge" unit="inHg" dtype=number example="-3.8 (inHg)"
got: -23 (inHg)
